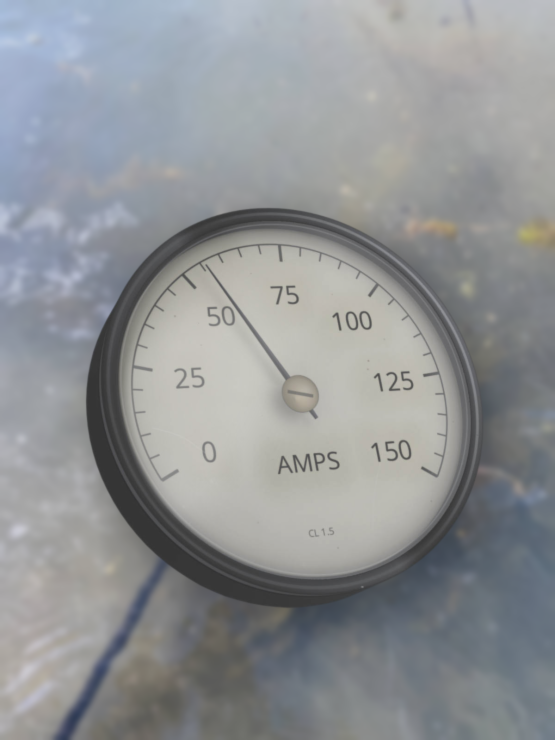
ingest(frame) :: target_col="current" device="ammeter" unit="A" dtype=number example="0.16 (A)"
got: 55 (A)
